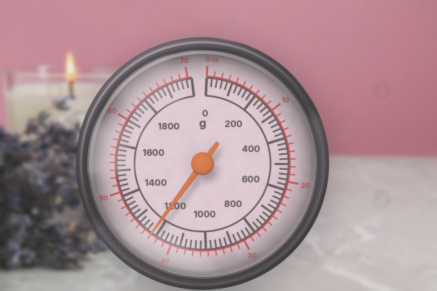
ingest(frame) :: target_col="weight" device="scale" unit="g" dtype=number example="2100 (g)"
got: 1220 (g)
